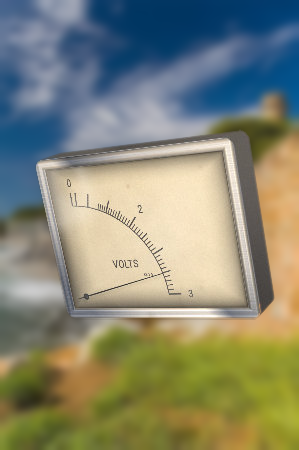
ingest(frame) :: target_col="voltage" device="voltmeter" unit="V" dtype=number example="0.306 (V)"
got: 2.75 (V)
